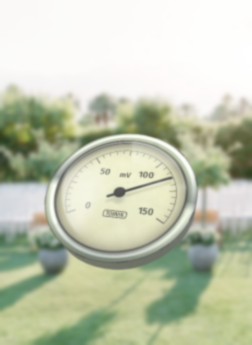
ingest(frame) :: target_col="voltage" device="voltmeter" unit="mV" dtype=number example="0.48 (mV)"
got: 115 (mV)
